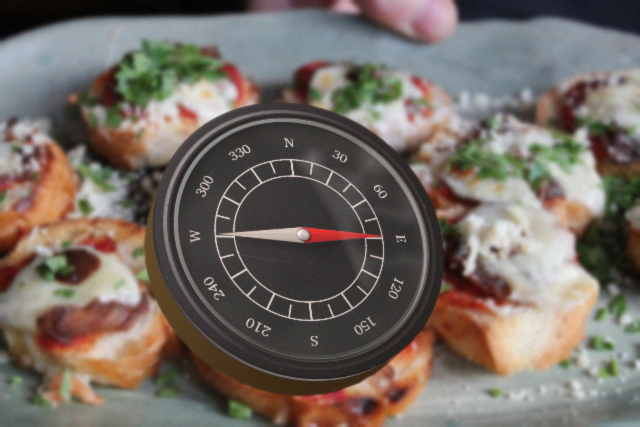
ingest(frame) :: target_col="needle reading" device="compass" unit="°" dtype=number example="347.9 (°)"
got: 90 (°)
